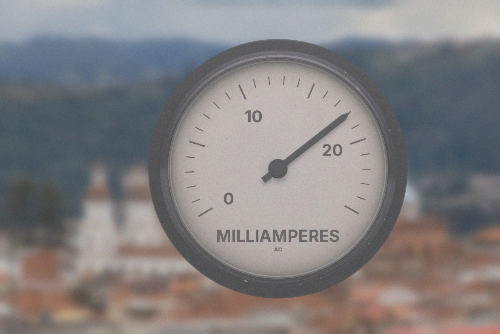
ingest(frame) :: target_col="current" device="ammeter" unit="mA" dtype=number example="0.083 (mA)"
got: 18 (mA)
